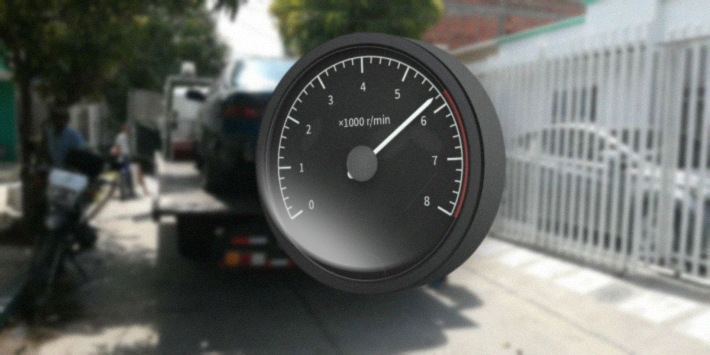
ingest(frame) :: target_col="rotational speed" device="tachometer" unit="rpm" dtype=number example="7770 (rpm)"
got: 5800 (rpm)
